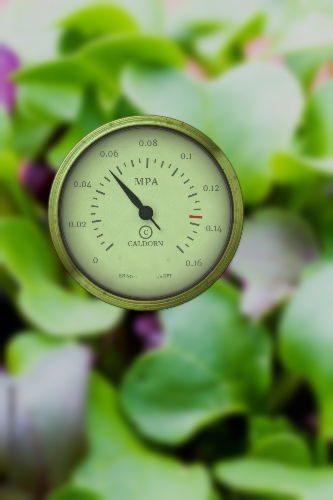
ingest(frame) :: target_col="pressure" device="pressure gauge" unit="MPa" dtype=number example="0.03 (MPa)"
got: 0.055 (MPa)
